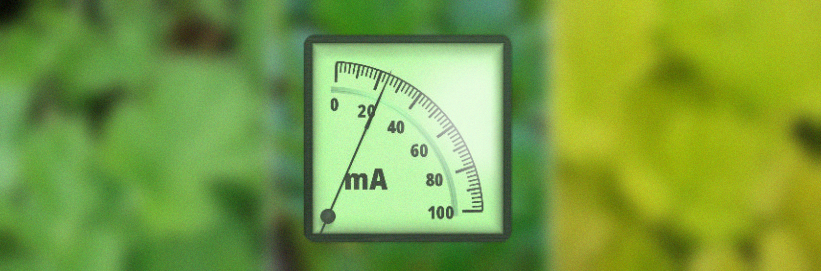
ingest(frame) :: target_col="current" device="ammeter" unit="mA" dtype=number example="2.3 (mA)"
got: 24 (mA)
